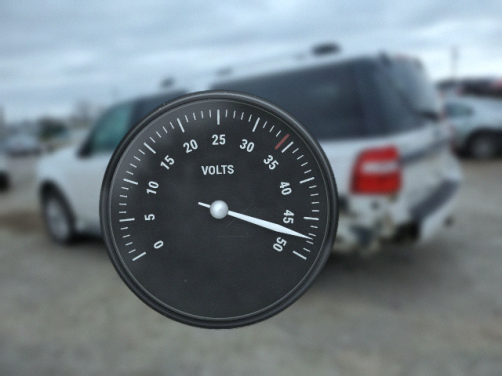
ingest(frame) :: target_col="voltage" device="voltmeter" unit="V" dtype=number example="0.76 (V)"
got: 47.5 (V)
